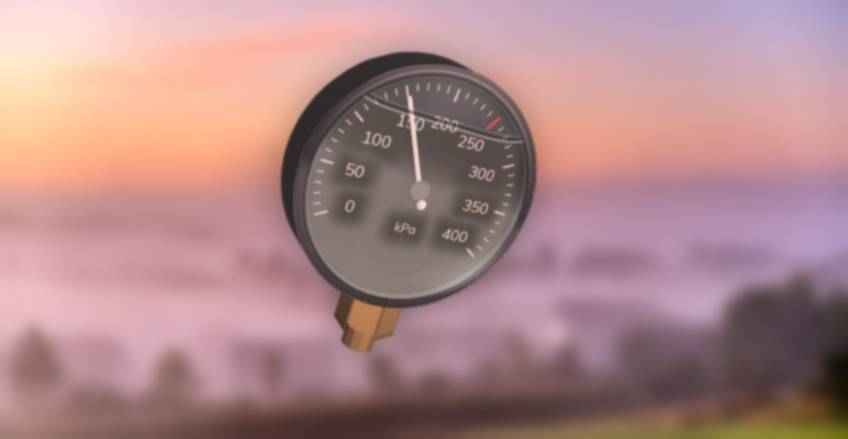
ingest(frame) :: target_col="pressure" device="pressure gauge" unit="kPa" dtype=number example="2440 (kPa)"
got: 150 (kPa)
